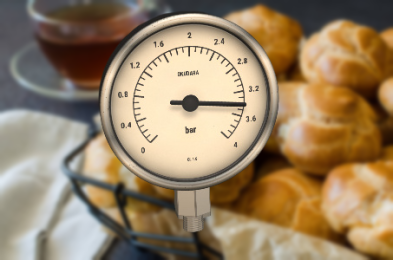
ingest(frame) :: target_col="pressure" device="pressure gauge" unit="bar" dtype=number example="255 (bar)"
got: 3.4 (bar)
